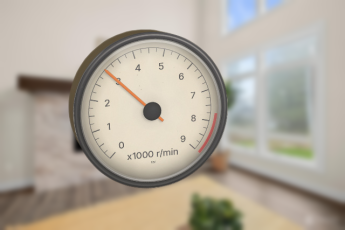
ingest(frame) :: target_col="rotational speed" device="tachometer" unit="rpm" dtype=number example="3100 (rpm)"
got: 3000 (rpm)
